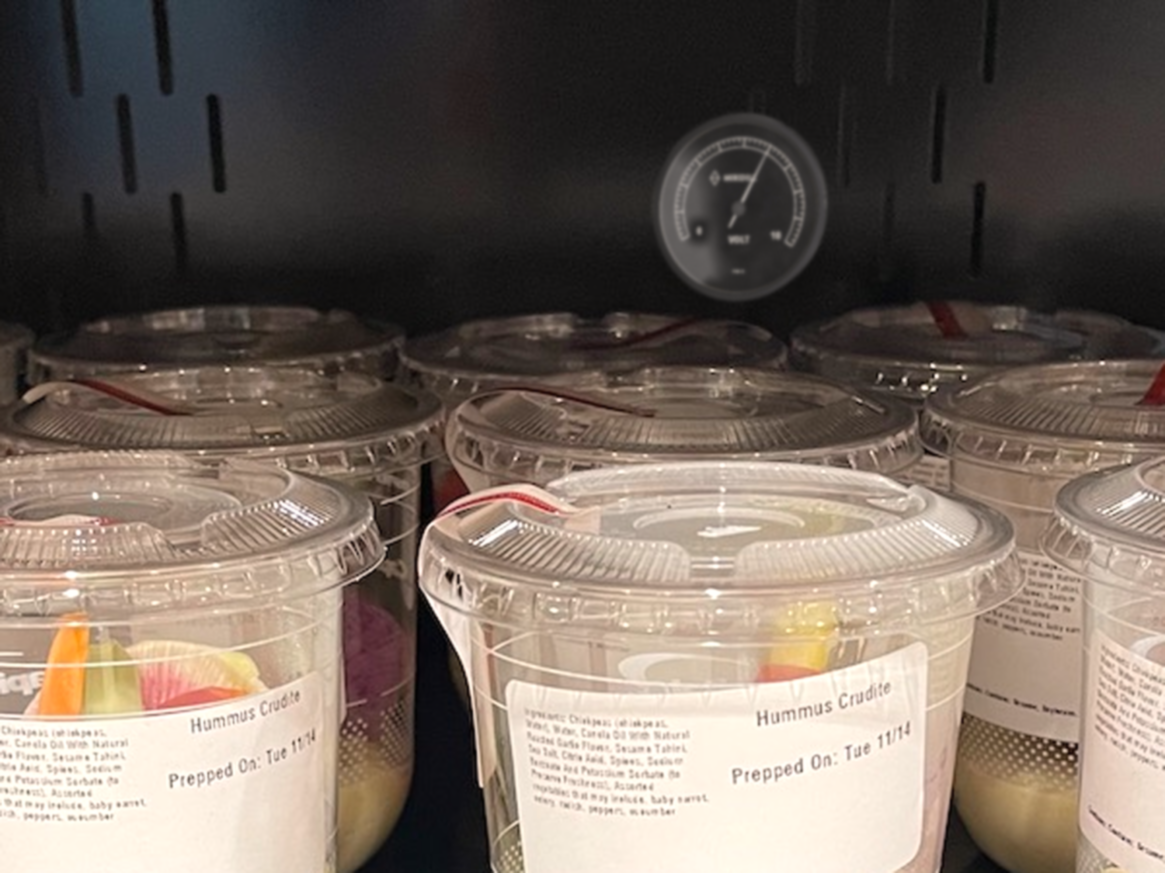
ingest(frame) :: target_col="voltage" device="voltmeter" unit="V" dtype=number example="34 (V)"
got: 6 (V)
